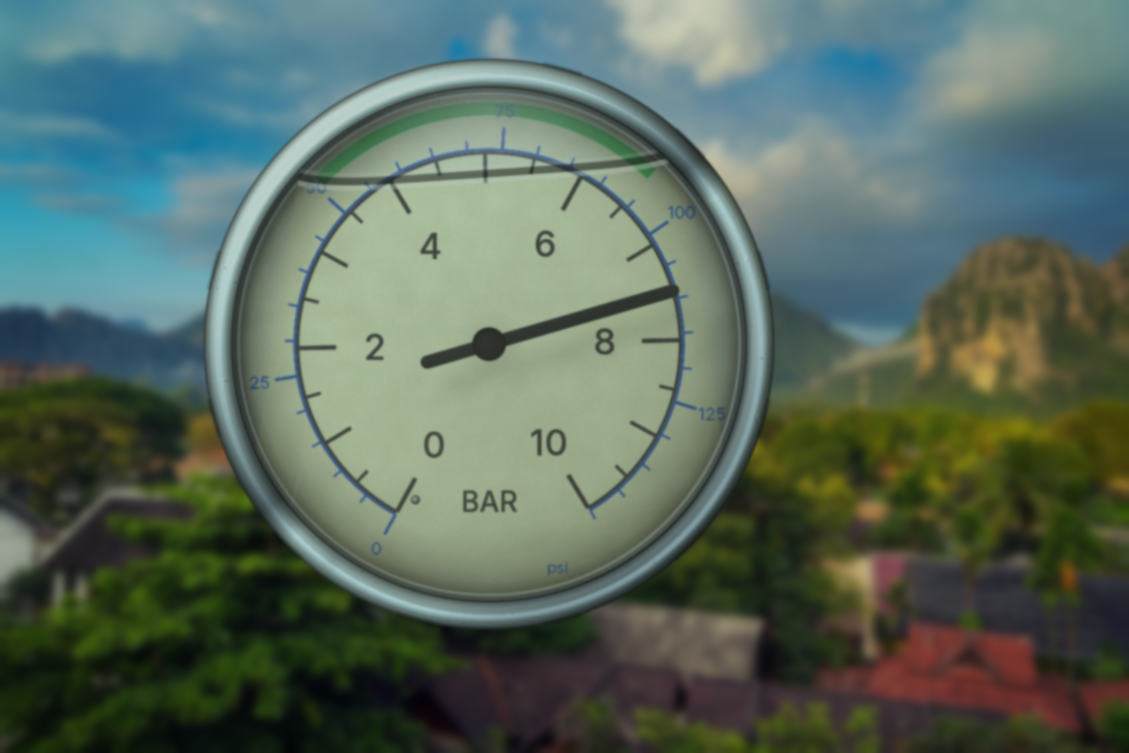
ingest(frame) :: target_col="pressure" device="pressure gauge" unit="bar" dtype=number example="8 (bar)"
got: 7.5 (bar)
